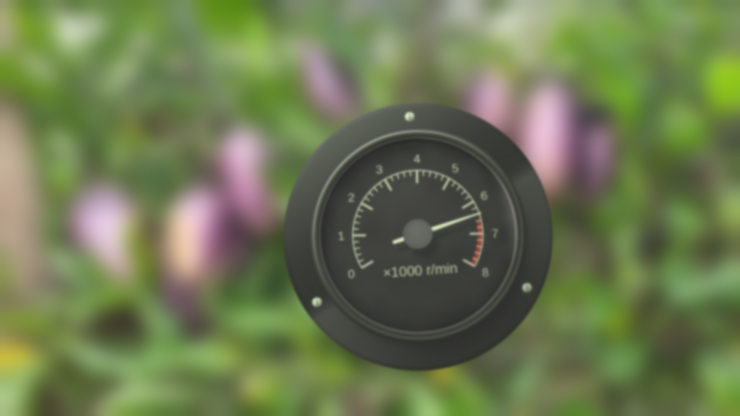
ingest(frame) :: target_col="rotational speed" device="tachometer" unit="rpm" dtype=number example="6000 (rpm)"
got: 6400 (rpm)
